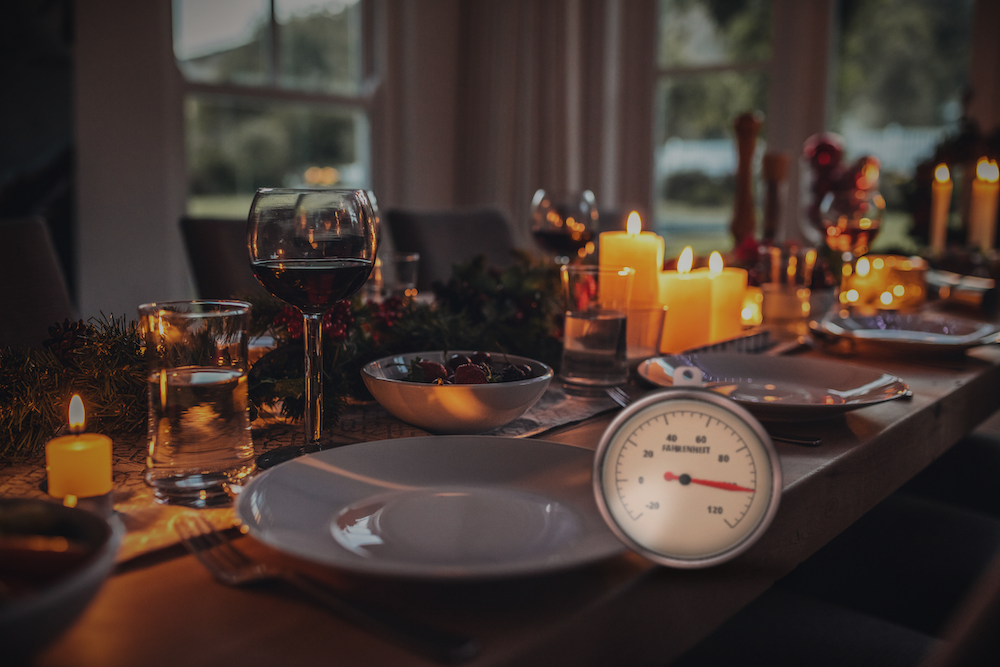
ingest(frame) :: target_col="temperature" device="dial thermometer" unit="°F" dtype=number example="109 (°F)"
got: 100 (°F)
